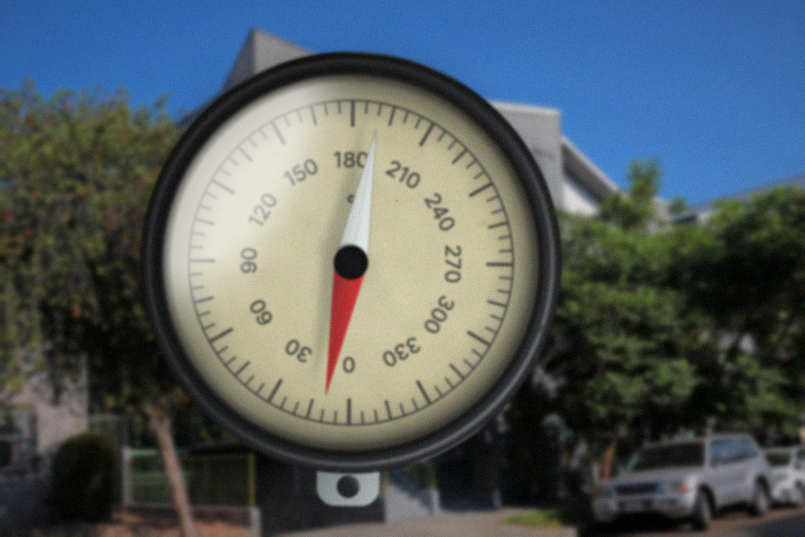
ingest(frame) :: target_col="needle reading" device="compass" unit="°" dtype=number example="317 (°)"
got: 10 (°)
